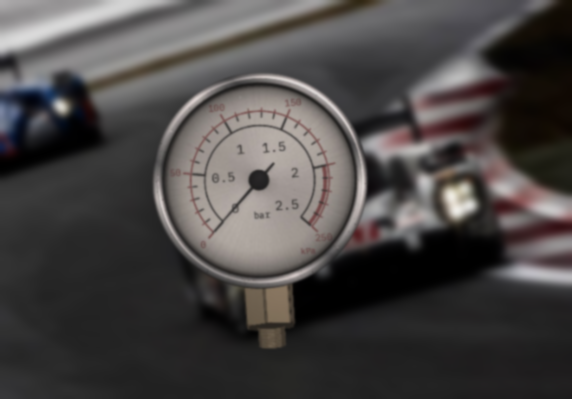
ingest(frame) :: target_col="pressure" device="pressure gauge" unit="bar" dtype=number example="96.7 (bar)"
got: 0 (bar)
